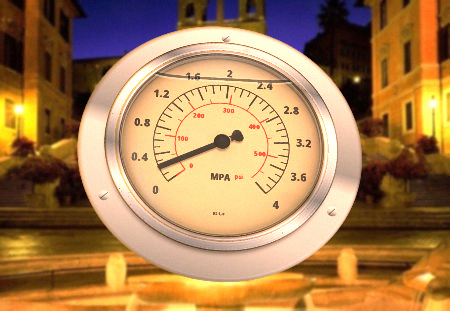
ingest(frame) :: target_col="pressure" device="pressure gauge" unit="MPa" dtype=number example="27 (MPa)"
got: 0.2 (MPa)
